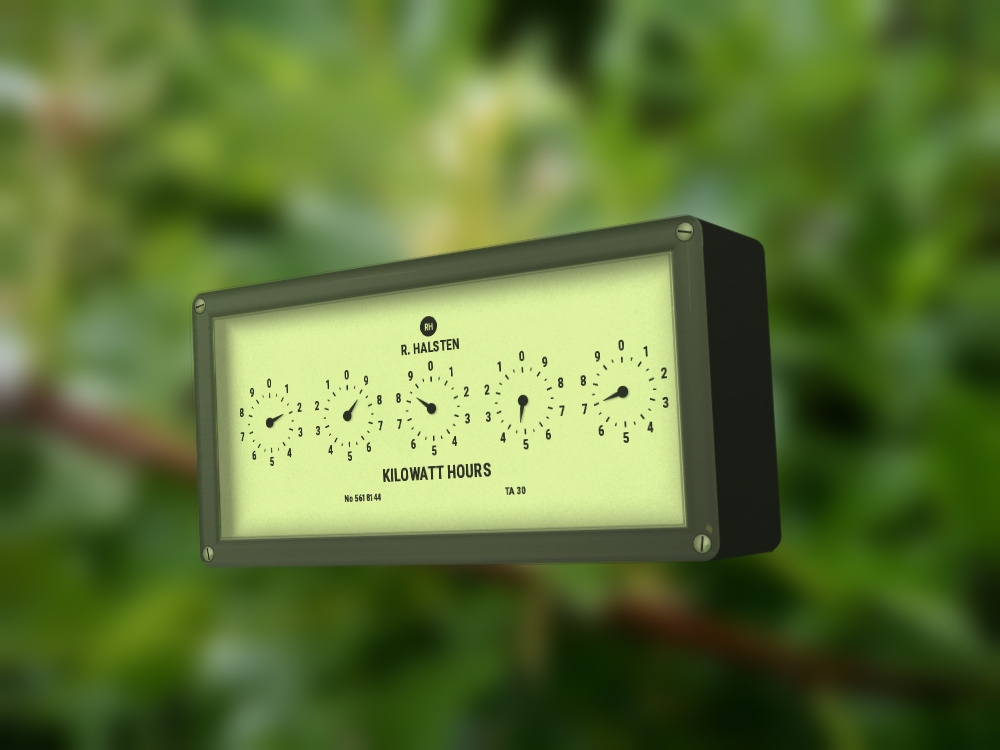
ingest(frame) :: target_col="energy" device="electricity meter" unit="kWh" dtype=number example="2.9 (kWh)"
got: 18847 (kWh)
